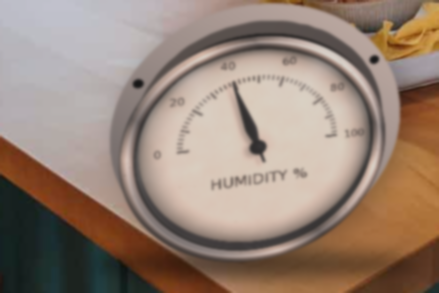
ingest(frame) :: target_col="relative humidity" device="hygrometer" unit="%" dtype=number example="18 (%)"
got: 40 (%)
